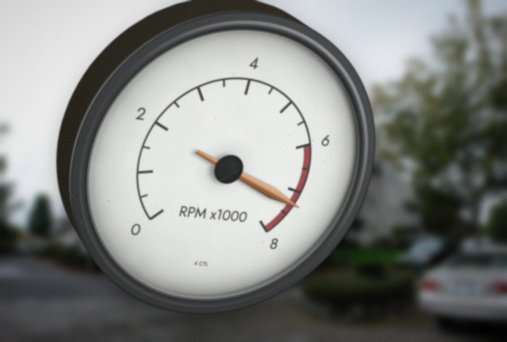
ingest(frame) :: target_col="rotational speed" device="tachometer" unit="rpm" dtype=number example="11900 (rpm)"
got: 7250 (rpm)
